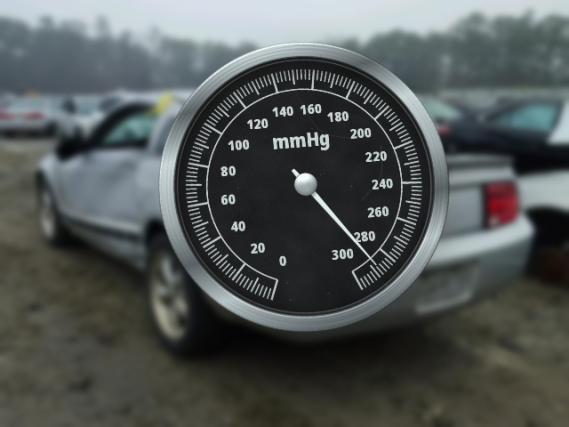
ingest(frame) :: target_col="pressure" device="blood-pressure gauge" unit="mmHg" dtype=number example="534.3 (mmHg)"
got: 288 (mmHg)
